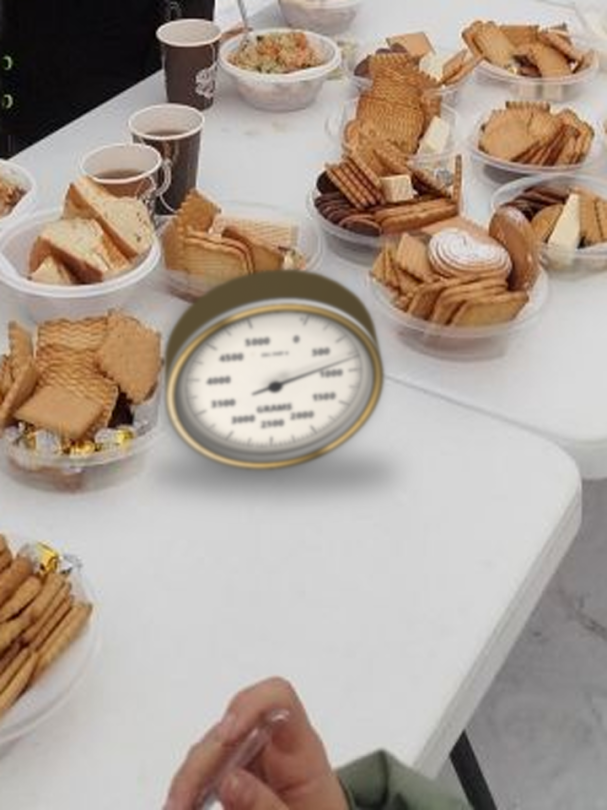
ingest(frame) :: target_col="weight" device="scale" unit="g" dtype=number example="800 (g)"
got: 750 (g)
